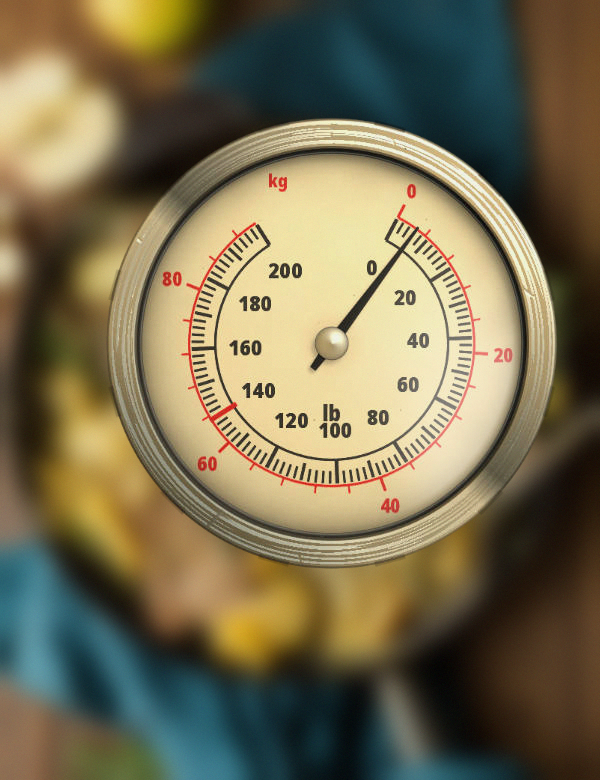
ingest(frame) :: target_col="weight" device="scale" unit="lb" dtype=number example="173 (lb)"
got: 6 (lb)
